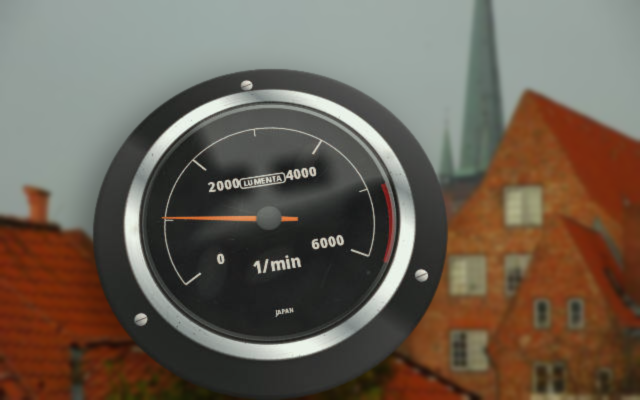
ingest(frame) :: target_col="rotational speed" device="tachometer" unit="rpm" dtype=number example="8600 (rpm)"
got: 1000 (rpm)
